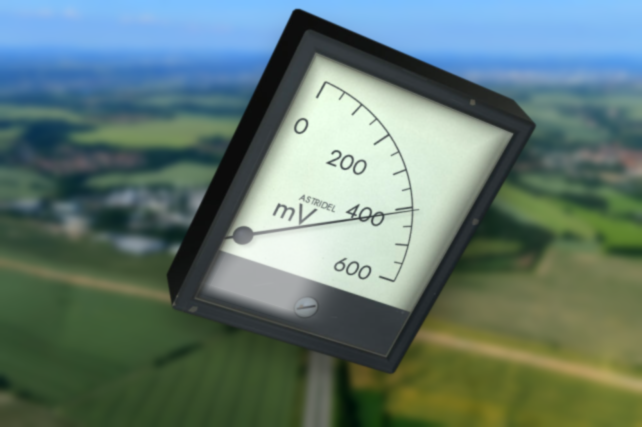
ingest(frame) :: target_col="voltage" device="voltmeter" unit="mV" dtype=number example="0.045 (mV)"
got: 400 (mV)
